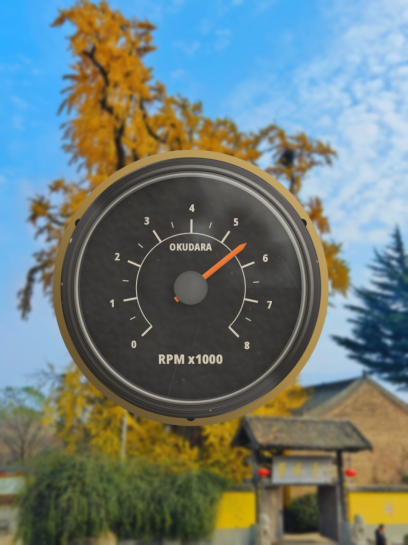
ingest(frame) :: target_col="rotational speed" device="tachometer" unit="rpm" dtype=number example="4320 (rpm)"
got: 5500 (rpm)
